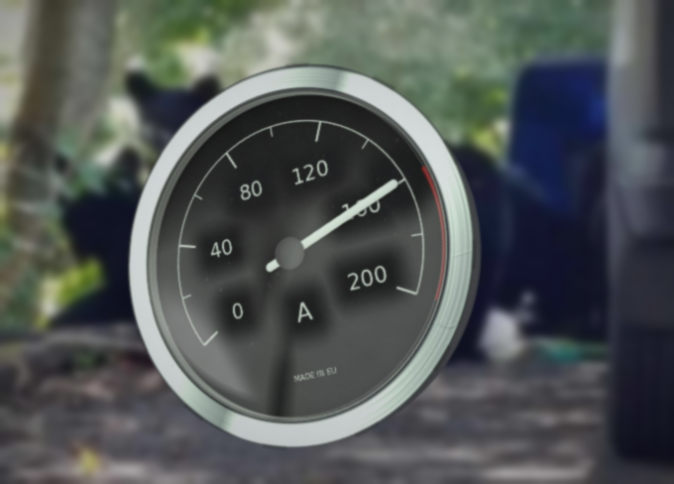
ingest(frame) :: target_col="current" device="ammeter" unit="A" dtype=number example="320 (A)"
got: 160 (A)
